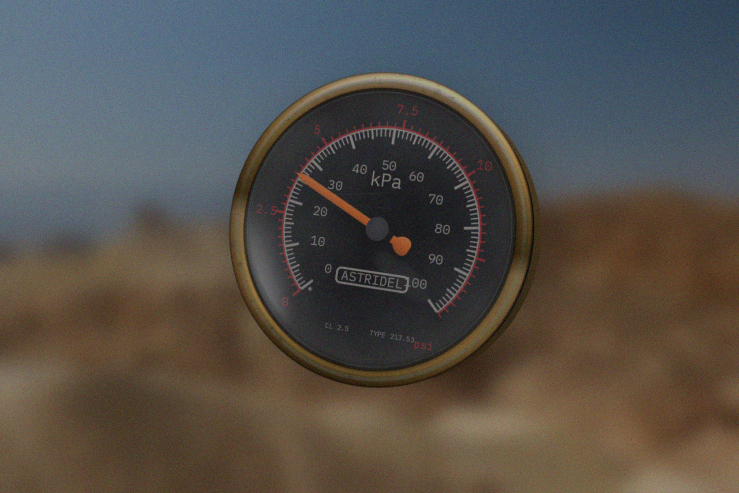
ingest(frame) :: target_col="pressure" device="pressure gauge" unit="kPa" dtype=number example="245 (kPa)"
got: 26 (kPa)
